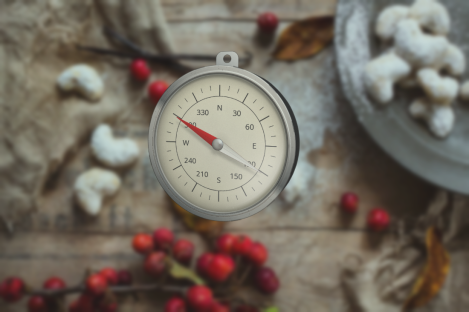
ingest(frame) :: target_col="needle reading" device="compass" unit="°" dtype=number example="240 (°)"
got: 300 (°)
